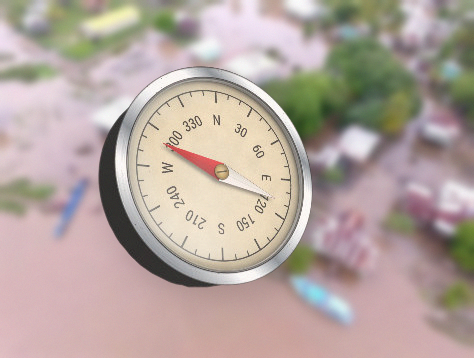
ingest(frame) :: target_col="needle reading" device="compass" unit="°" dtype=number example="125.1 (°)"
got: 290 (°)
